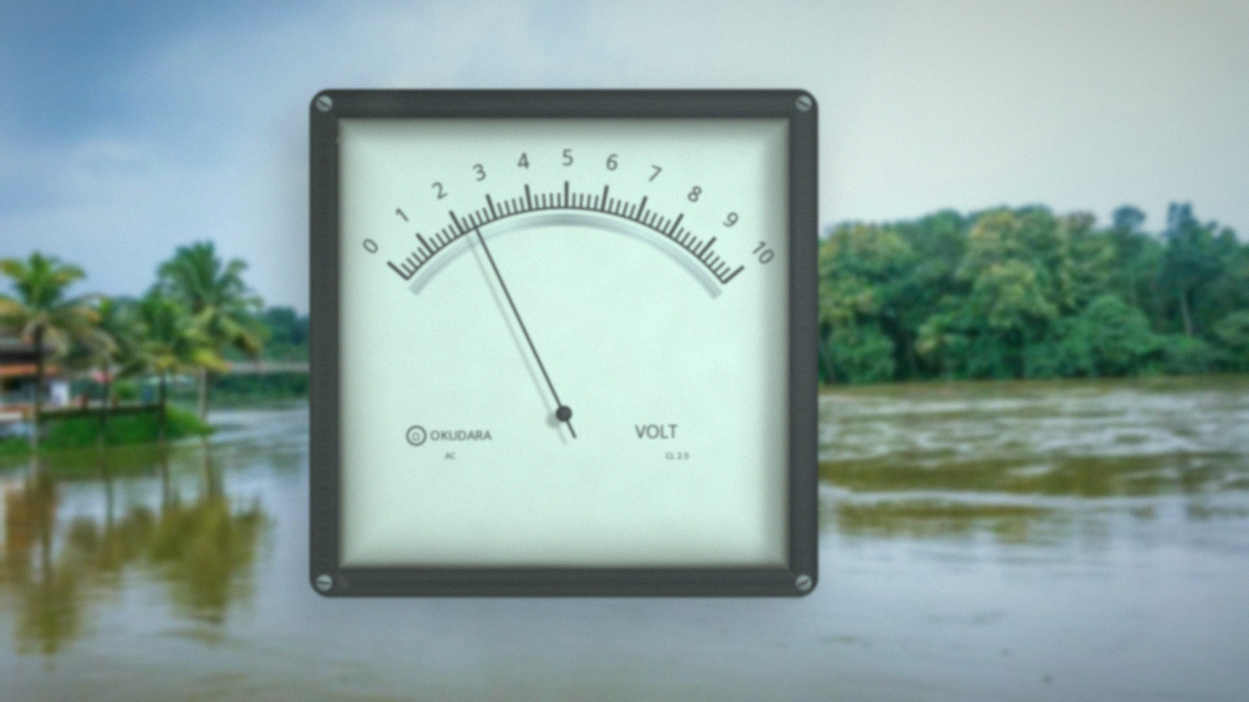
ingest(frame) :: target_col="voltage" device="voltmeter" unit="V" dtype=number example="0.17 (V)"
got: 2.4 (V)
